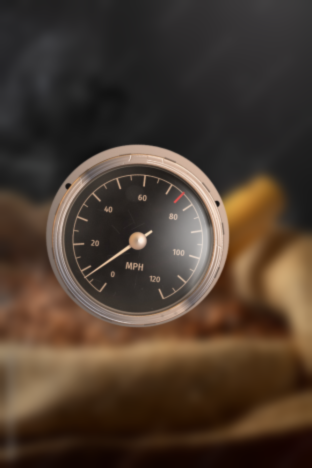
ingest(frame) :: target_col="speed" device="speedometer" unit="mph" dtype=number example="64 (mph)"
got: 7.5 (mph)
